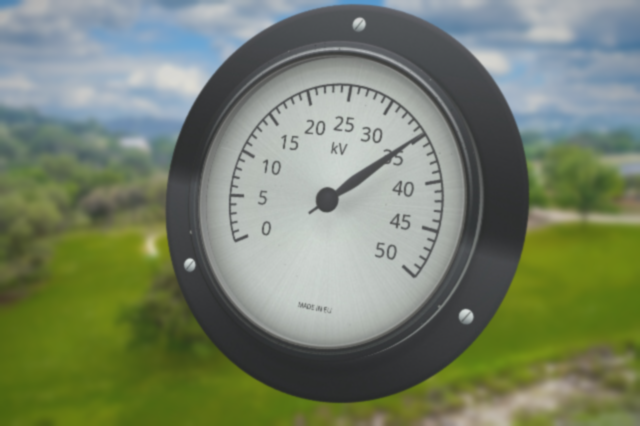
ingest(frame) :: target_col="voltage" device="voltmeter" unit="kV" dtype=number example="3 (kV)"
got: 35 (kV)
